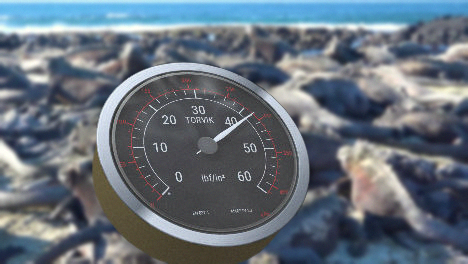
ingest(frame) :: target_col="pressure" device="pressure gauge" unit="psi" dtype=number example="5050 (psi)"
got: 42 (psi)
